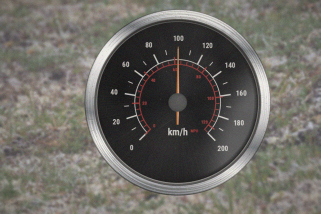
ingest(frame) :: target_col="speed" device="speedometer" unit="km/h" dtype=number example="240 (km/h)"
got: 100 (km/h)
